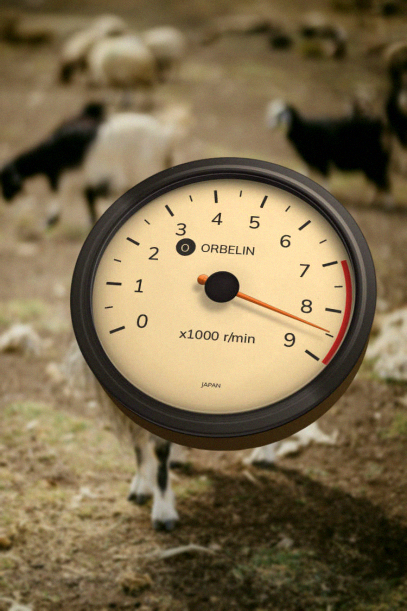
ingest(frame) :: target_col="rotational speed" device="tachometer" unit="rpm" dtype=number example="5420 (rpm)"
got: 8500 (rpm)
